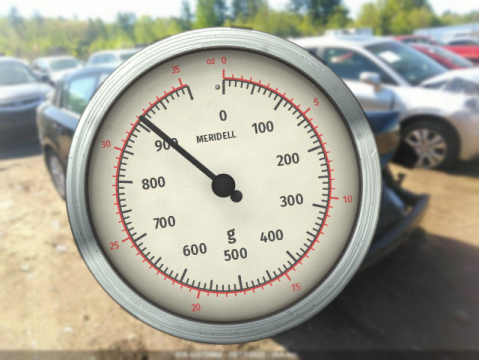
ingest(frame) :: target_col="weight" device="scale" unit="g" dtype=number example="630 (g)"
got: 910 (g)
